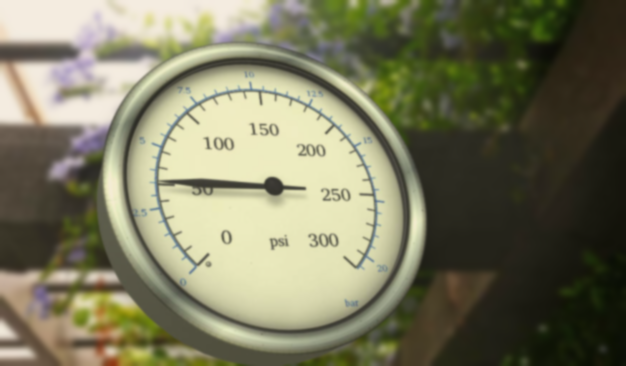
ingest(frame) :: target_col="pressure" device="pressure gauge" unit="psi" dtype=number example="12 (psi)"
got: 50 (psi)
